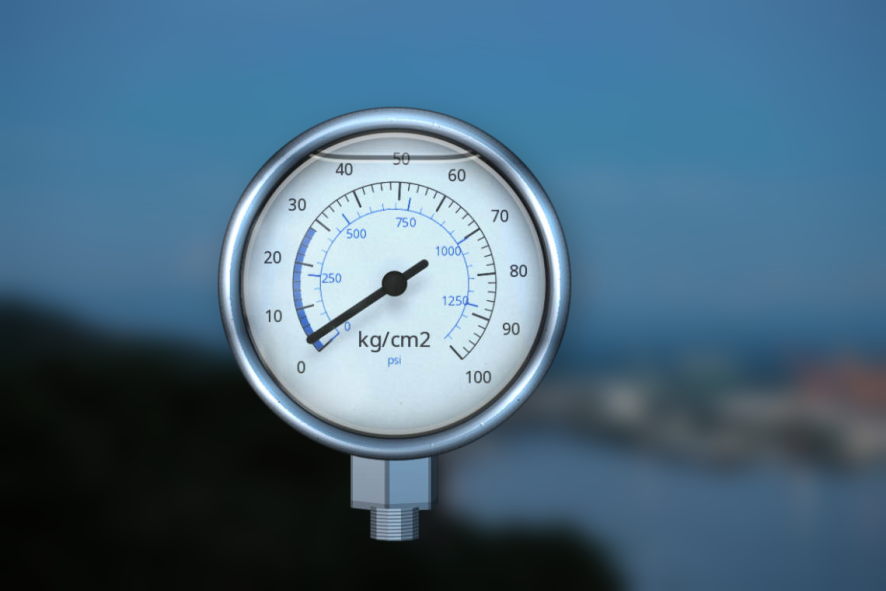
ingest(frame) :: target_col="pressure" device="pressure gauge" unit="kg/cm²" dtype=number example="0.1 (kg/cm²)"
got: 3 (kg/cm²)
